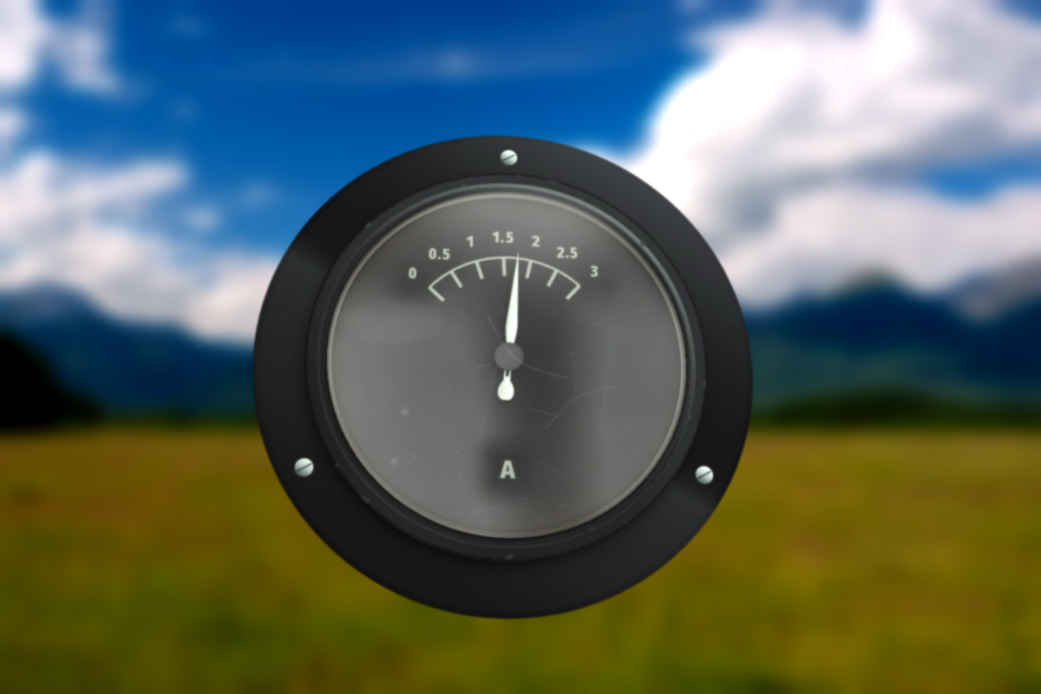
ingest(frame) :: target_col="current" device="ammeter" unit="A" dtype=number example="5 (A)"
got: 1.75 (A)
